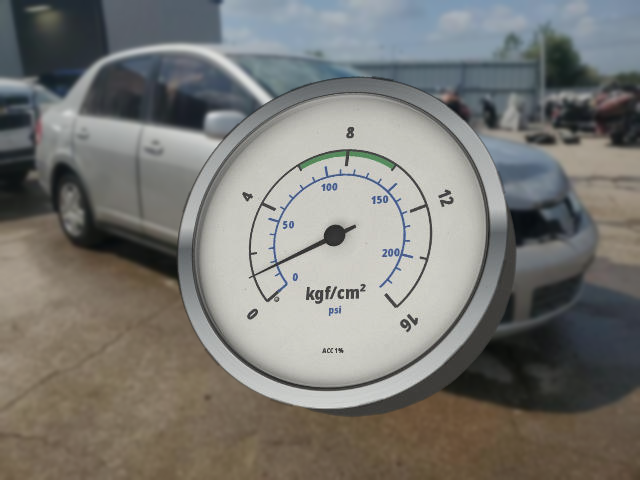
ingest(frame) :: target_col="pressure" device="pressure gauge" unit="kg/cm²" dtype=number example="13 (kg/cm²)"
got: 1 (kg/cm²)
